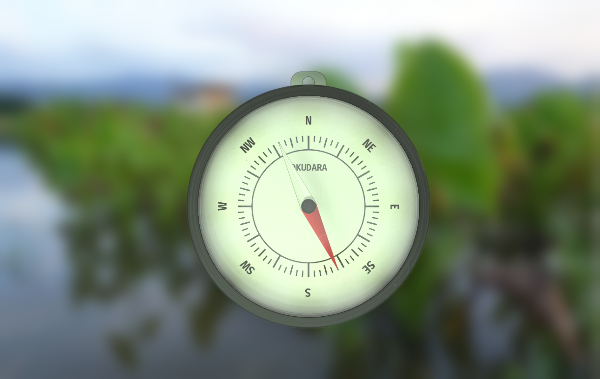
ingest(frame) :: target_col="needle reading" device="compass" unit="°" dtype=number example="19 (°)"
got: 155 (°)
